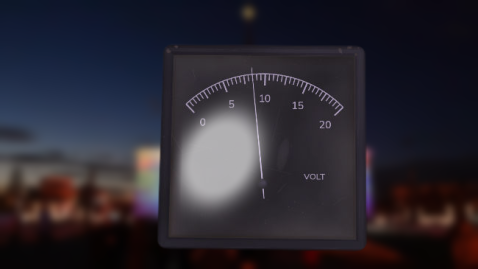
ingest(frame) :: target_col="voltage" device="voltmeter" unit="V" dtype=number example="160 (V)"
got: 8.5 (V)
